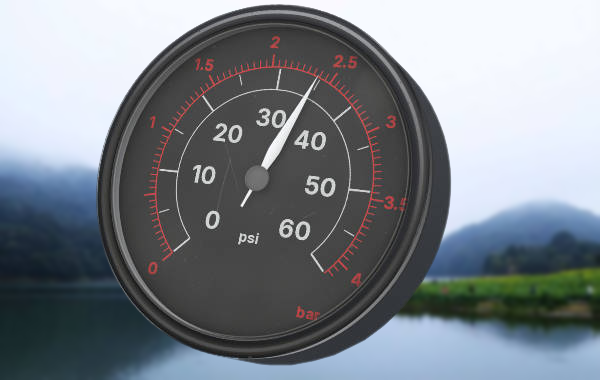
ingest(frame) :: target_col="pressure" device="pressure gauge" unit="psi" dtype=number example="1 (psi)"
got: 35 (psi)
